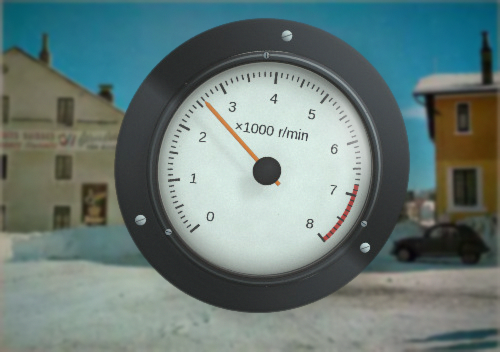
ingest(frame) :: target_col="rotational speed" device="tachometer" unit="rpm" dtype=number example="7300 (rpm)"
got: 2600 (rpm)
